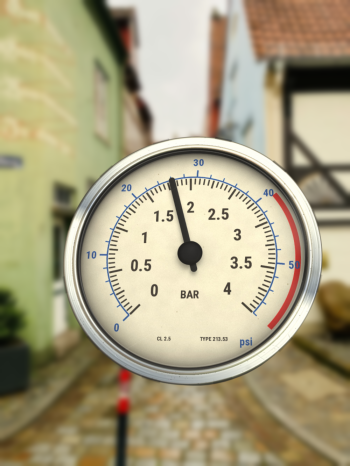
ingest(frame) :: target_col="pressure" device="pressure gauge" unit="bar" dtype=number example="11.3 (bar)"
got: 1.8 (bar)
